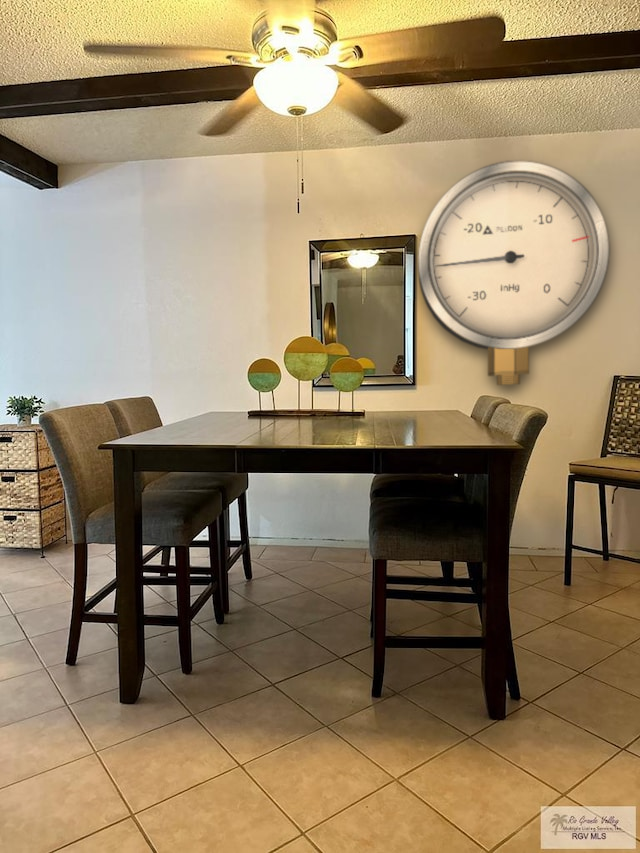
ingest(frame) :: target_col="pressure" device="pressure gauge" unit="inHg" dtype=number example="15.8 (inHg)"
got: -25 (inHg)
